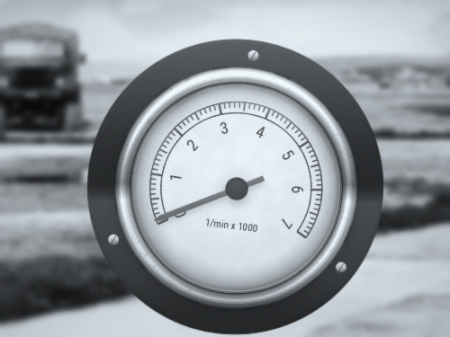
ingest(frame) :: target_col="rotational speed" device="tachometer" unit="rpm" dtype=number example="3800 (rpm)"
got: 100 (rpm)
